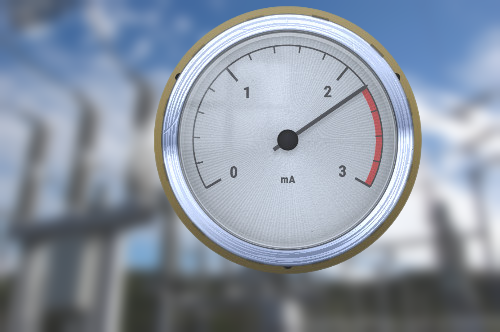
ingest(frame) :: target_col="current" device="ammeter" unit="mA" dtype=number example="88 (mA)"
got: 2.2 (mA)
